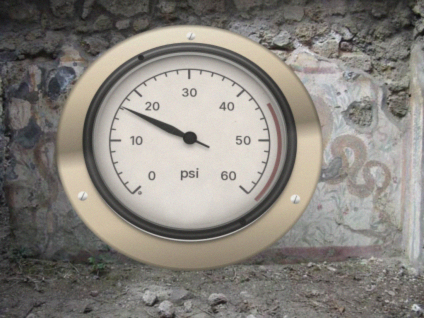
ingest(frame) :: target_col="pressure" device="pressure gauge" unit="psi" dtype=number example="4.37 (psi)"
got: 16 (psi)
